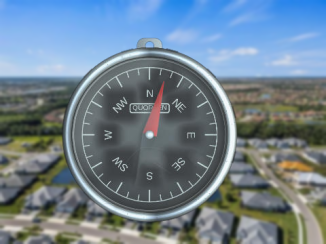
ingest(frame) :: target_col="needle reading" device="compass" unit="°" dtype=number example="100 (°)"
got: 15 (°)
